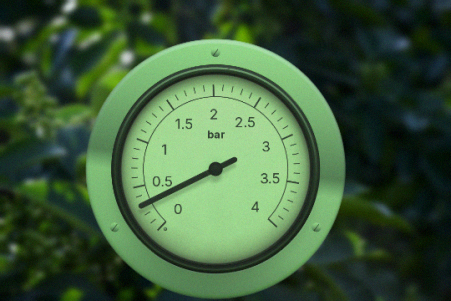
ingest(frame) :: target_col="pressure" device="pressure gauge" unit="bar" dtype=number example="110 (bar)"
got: 0.3 (bar)
